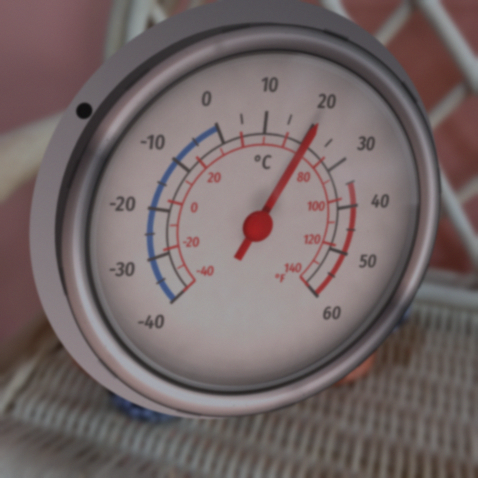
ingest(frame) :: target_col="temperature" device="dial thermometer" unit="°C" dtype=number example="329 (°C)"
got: 20 (°C)
